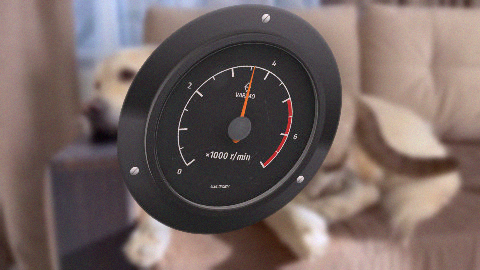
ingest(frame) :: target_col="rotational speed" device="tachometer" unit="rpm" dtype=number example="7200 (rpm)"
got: 3500 (rpm)
